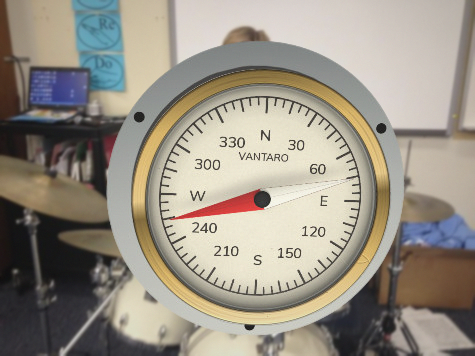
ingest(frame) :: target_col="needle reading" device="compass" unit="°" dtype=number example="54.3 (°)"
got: 255 (°)
